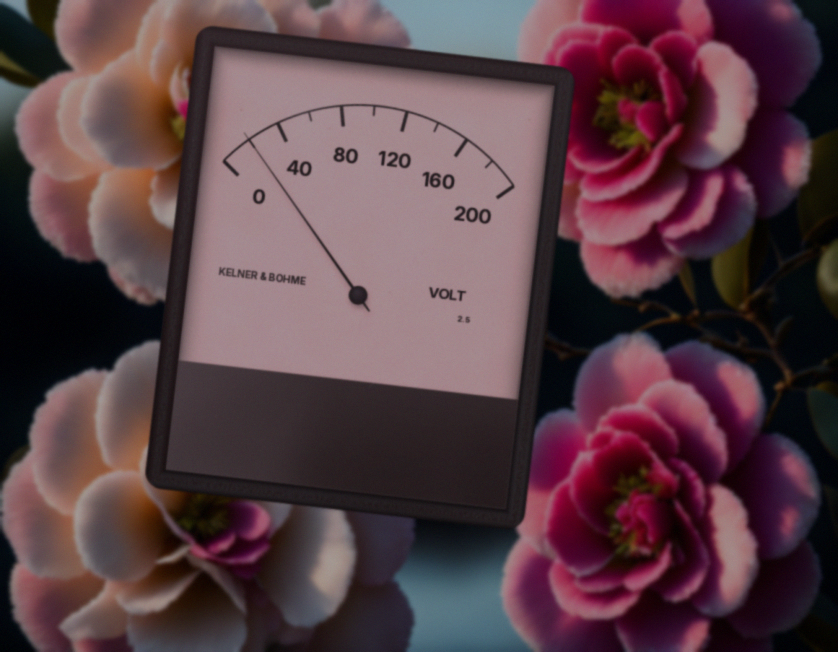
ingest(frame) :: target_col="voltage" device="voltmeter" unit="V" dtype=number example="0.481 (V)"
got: 20 (V)
